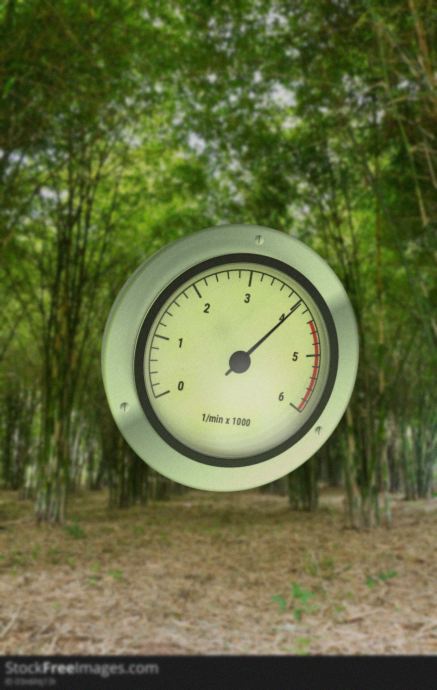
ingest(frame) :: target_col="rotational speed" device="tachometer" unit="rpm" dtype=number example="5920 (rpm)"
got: 4000 (rpm)
